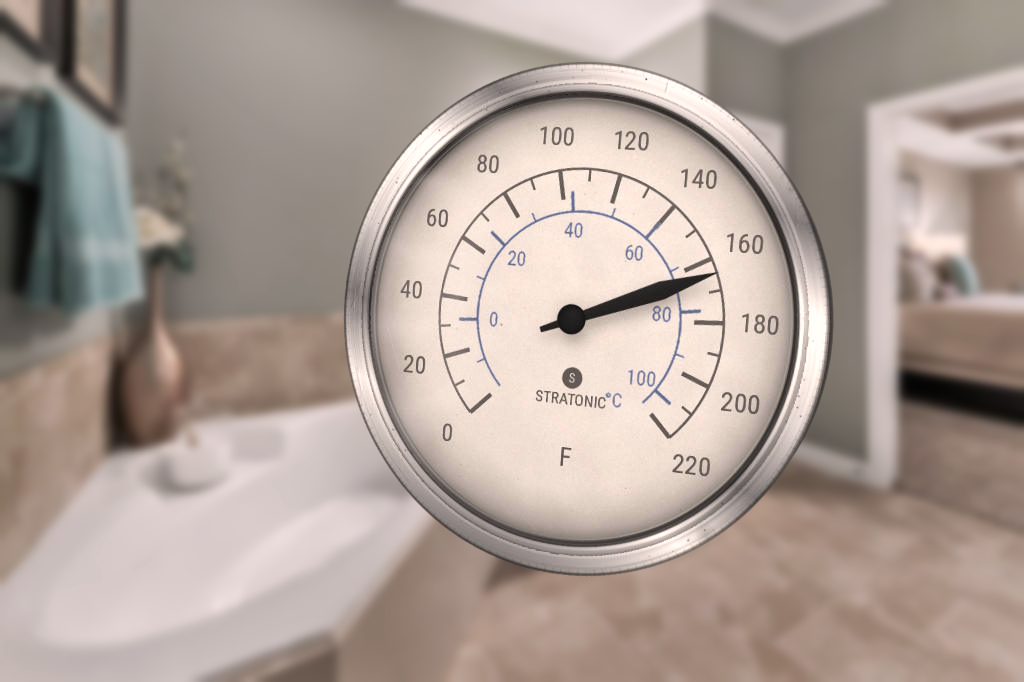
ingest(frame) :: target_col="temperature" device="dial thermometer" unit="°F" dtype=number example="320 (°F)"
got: 165 (°F)
